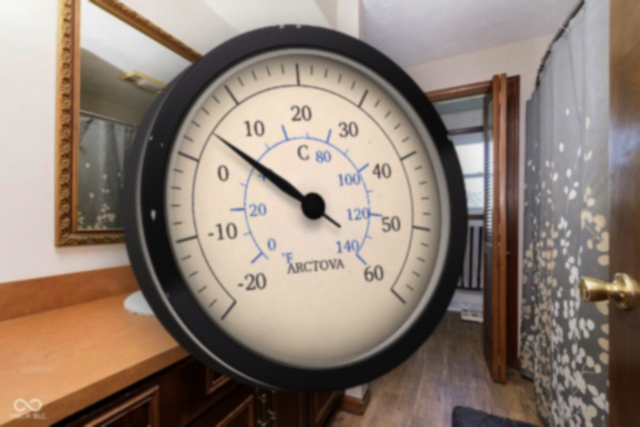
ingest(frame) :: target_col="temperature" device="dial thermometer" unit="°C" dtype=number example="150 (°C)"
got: 4 (°C)
